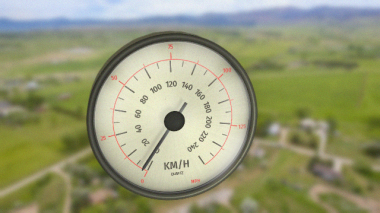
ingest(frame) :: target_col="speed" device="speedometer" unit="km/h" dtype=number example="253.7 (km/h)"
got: 5 (km/h)
